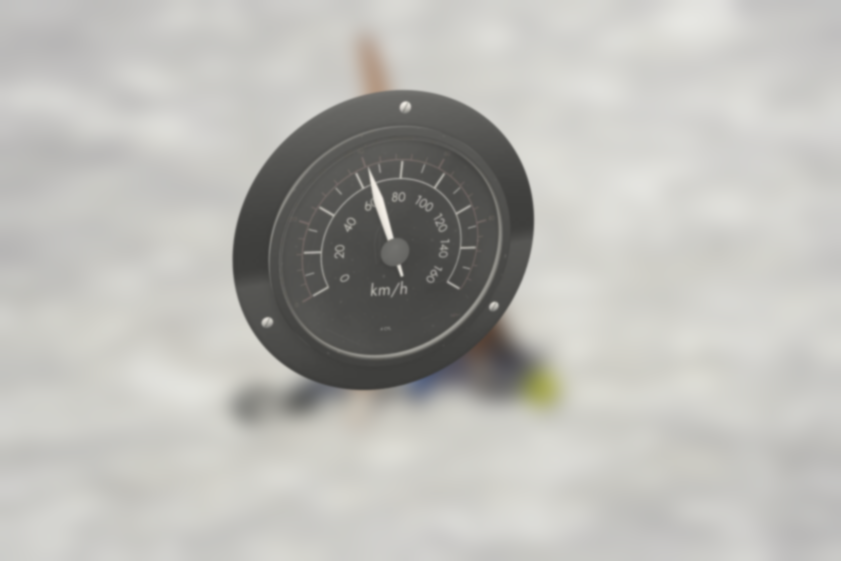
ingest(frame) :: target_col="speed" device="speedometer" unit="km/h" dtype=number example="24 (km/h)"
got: 65 (km/h)
